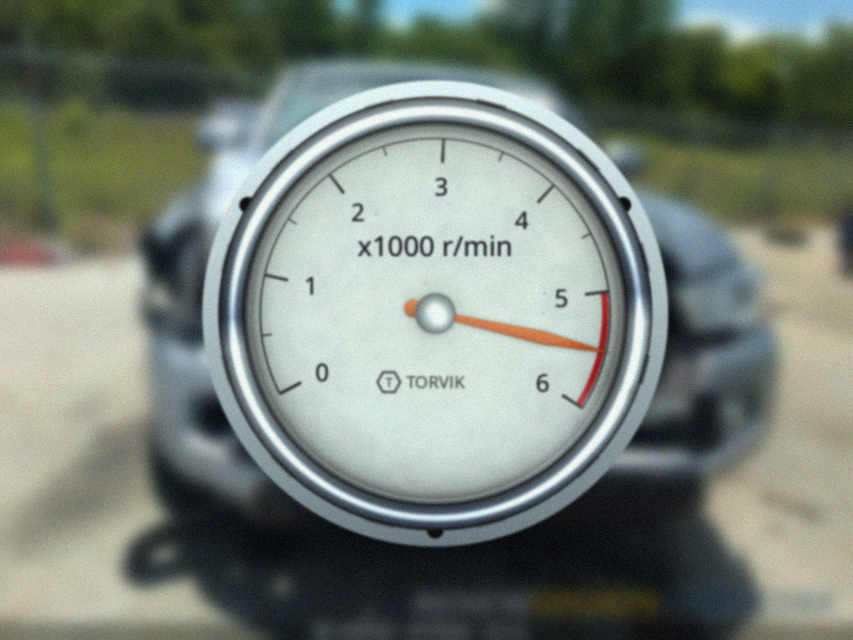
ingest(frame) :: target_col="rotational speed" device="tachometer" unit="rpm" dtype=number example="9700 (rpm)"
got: 5500 (rpm)
